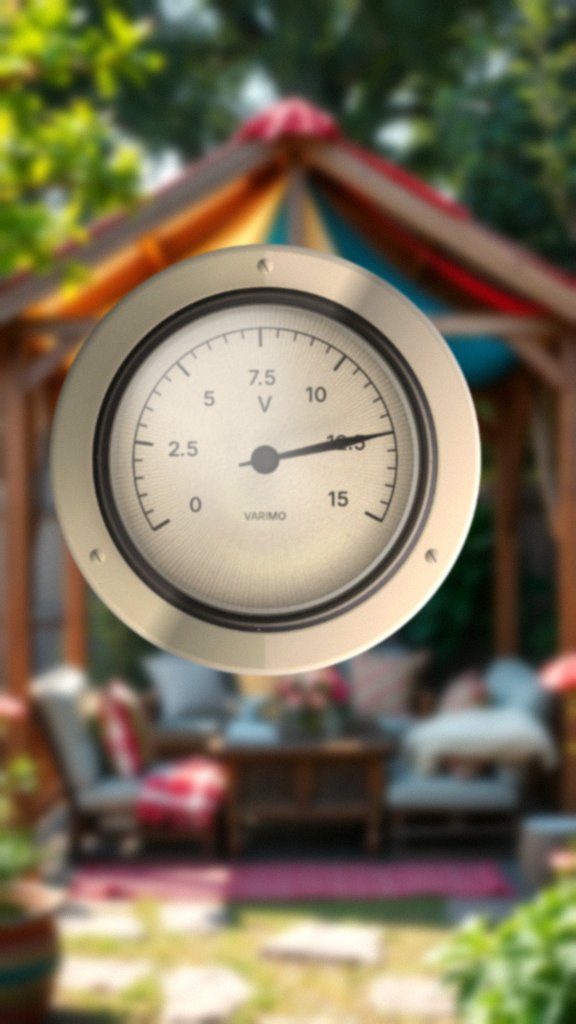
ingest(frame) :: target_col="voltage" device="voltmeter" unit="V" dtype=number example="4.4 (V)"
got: 12.5 (V)
